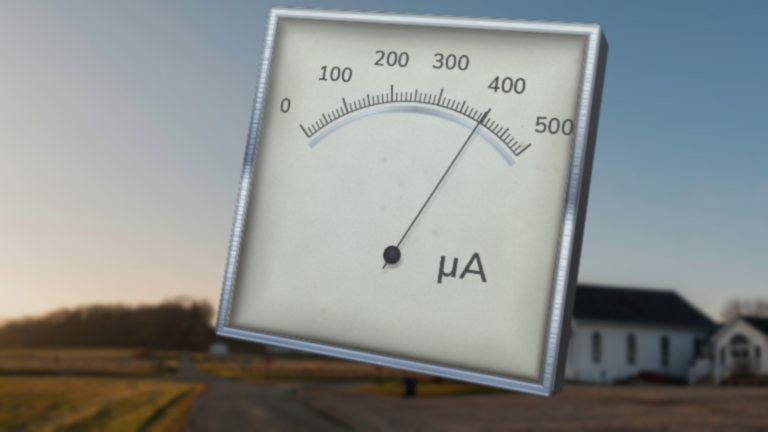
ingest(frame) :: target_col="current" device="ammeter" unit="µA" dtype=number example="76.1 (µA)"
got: 400 (µA)
